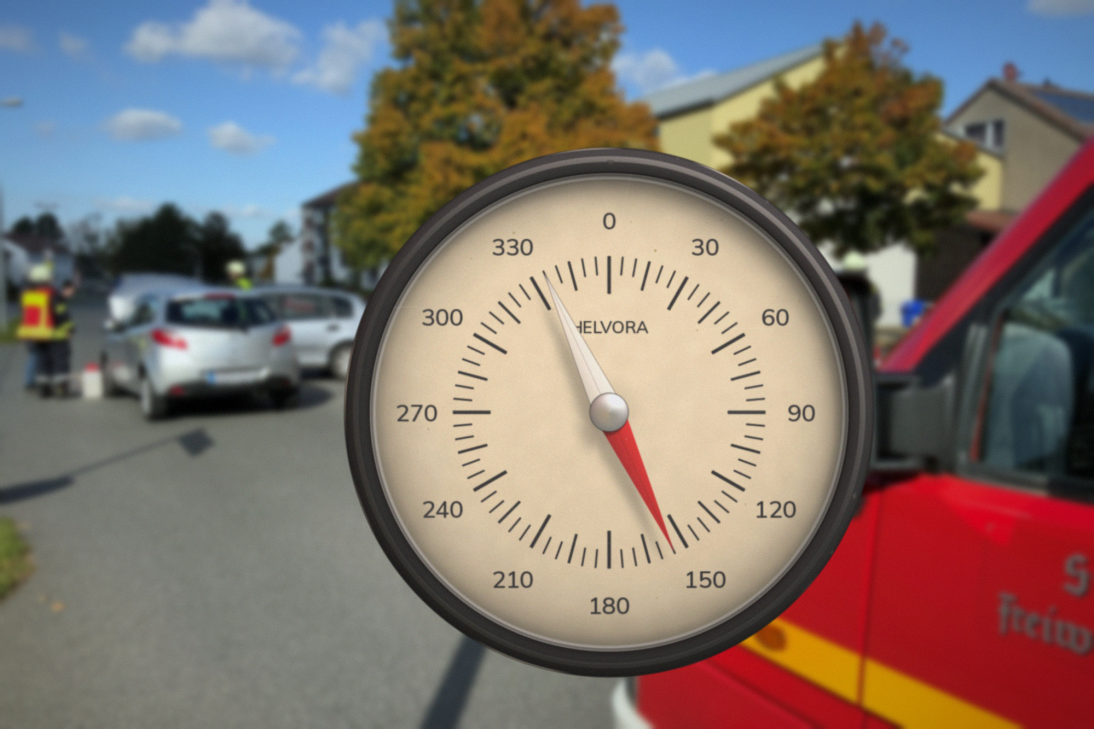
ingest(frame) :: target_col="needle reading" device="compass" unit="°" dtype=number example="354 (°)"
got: 155 (°)
